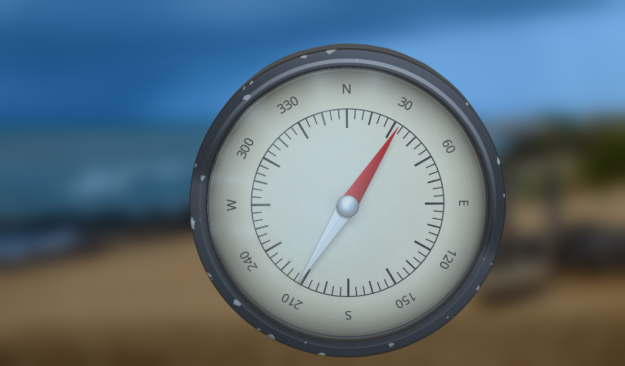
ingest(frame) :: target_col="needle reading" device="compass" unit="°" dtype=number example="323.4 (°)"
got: 32.5 (°)
